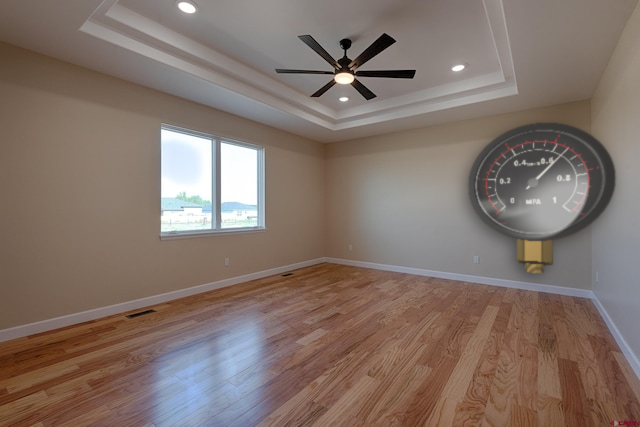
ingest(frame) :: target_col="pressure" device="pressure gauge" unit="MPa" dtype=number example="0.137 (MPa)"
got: 0.65 (MPa)
